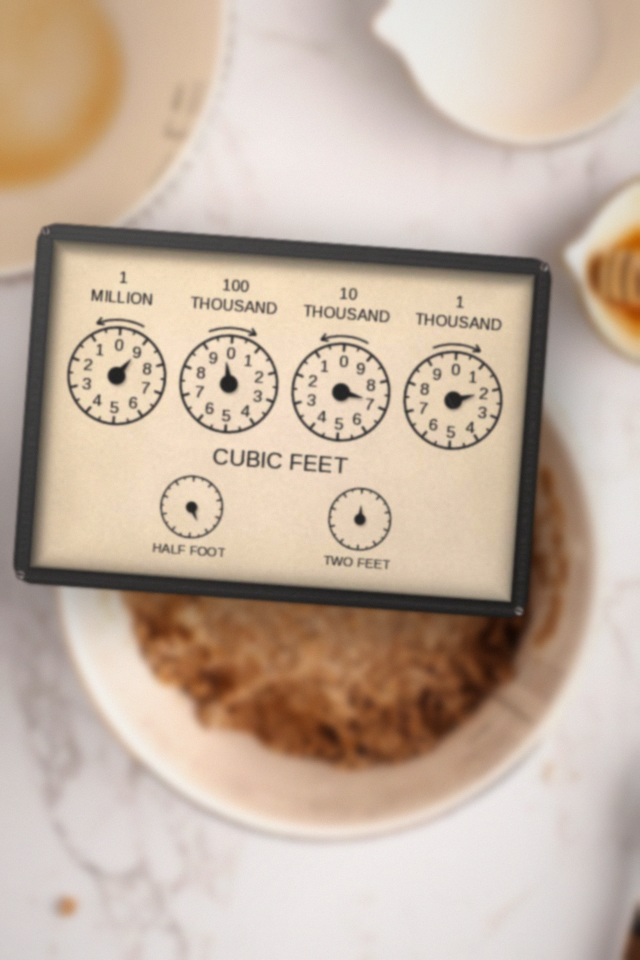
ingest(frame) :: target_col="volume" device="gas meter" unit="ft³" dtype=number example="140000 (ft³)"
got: 897200 (ft³)
